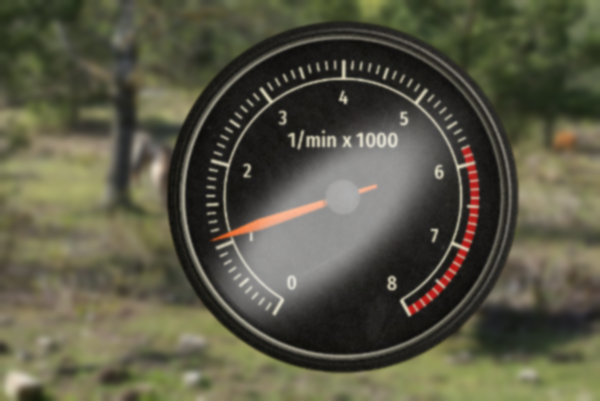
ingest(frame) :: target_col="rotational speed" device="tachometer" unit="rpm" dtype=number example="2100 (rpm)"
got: 1100 (rpm)
